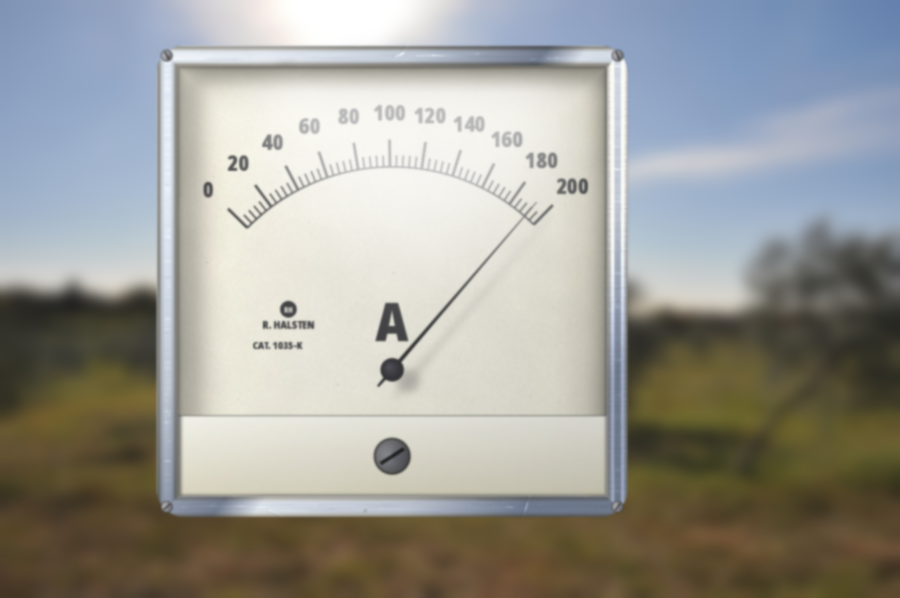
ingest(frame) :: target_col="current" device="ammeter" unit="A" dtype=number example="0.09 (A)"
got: 192 (A)
